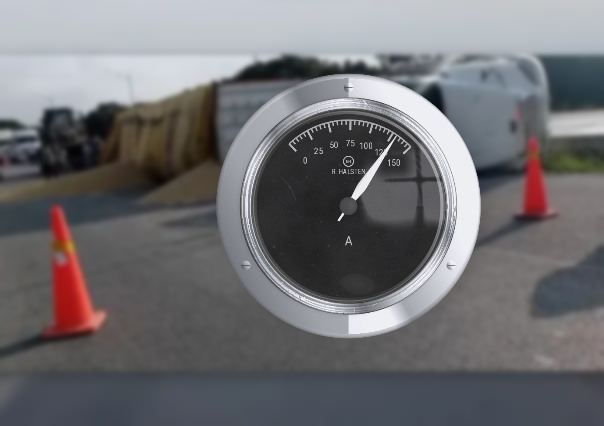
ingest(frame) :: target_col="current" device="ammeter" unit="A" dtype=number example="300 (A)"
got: 130 (A)
